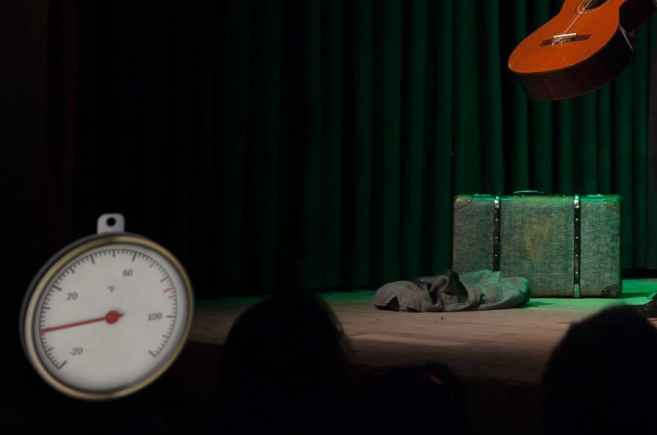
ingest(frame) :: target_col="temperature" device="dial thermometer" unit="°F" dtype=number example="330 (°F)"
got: 0 (°F)
